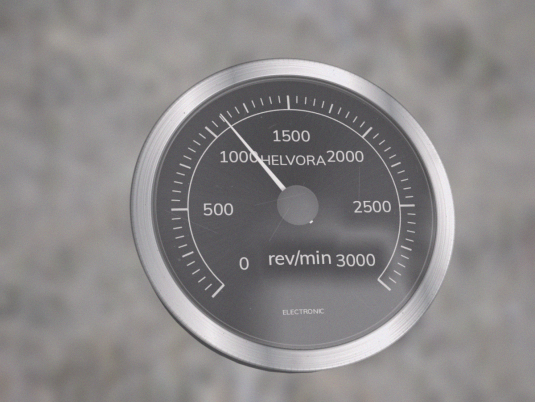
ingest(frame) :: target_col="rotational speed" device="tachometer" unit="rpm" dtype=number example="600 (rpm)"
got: 1100 (rpm)
